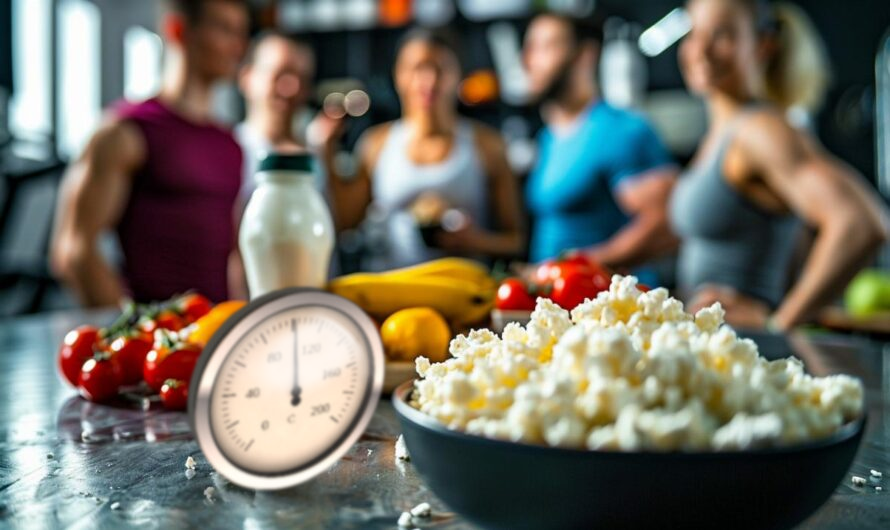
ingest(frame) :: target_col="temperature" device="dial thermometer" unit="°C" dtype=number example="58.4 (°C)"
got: 100 (°C)
